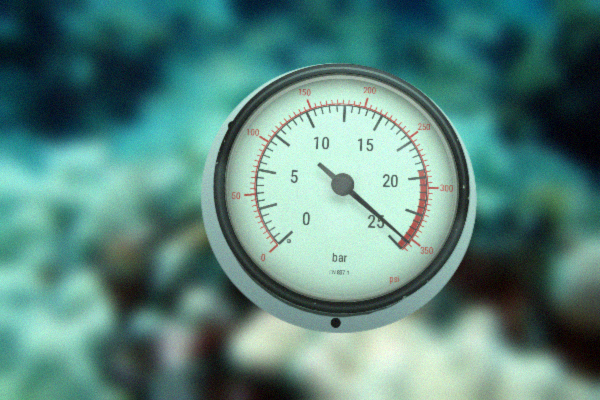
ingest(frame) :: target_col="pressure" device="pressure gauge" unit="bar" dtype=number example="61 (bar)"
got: 24.5 (bar)
